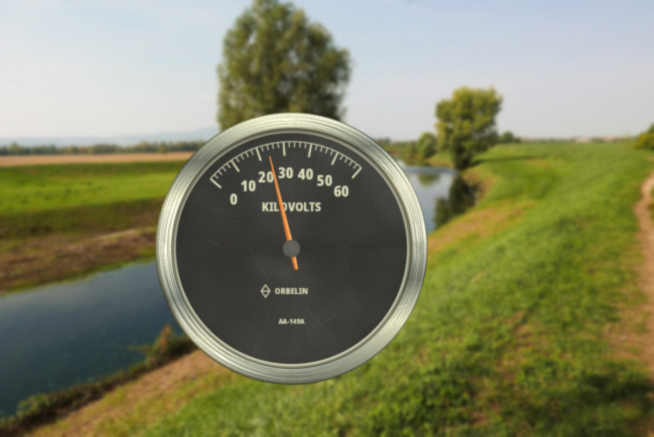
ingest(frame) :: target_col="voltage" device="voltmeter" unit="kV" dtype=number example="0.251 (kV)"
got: 24 (kV)
